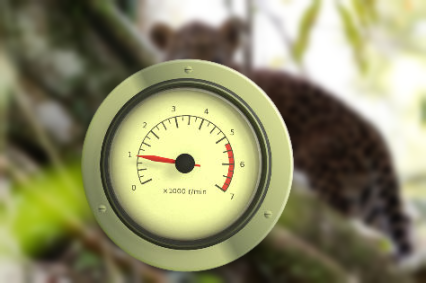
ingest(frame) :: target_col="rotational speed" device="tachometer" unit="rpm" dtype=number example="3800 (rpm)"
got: 1000 (rpm)
